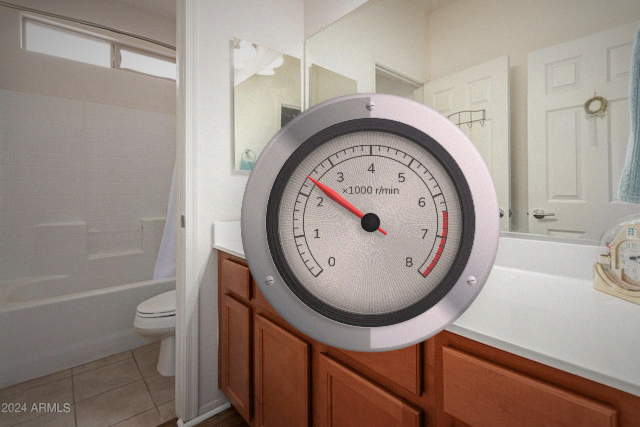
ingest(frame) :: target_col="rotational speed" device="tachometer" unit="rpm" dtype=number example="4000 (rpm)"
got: 2400 (rpm)
